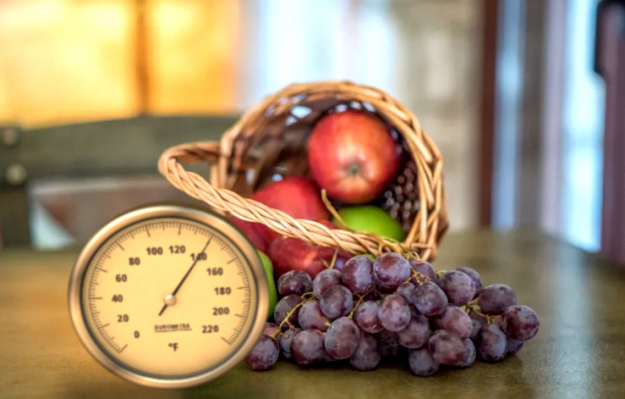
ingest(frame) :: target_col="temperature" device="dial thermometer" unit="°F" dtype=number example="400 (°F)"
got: 140 (°F)
